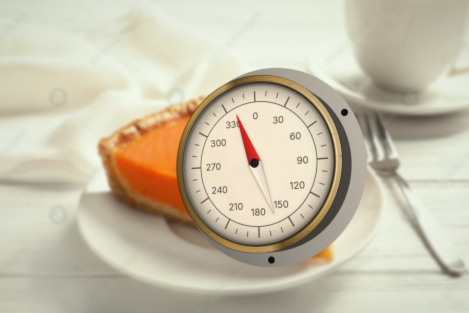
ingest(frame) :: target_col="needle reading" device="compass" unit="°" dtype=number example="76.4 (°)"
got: 340 (°)
